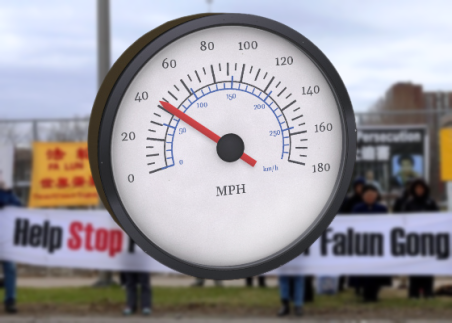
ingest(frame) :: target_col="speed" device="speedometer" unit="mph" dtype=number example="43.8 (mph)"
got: 42.5 (mph)
